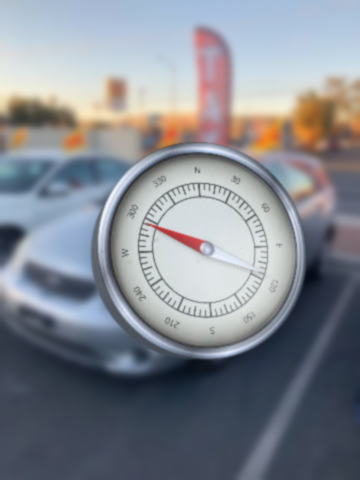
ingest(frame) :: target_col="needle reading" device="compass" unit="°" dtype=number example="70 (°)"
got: 295 (°)
